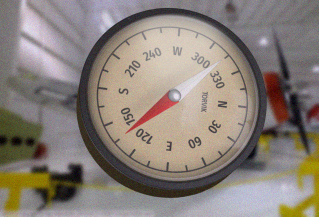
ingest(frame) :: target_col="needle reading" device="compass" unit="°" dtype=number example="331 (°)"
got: 135 (°)
